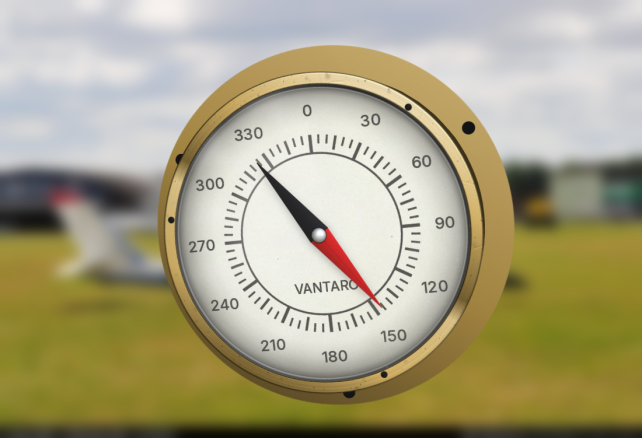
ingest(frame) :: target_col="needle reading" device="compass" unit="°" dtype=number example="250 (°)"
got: 145 (°)
